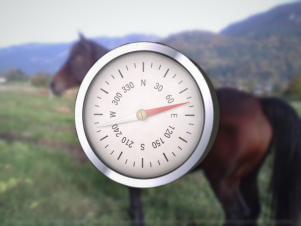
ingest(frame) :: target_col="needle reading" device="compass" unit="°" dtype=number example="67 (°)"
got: 75 (°)
